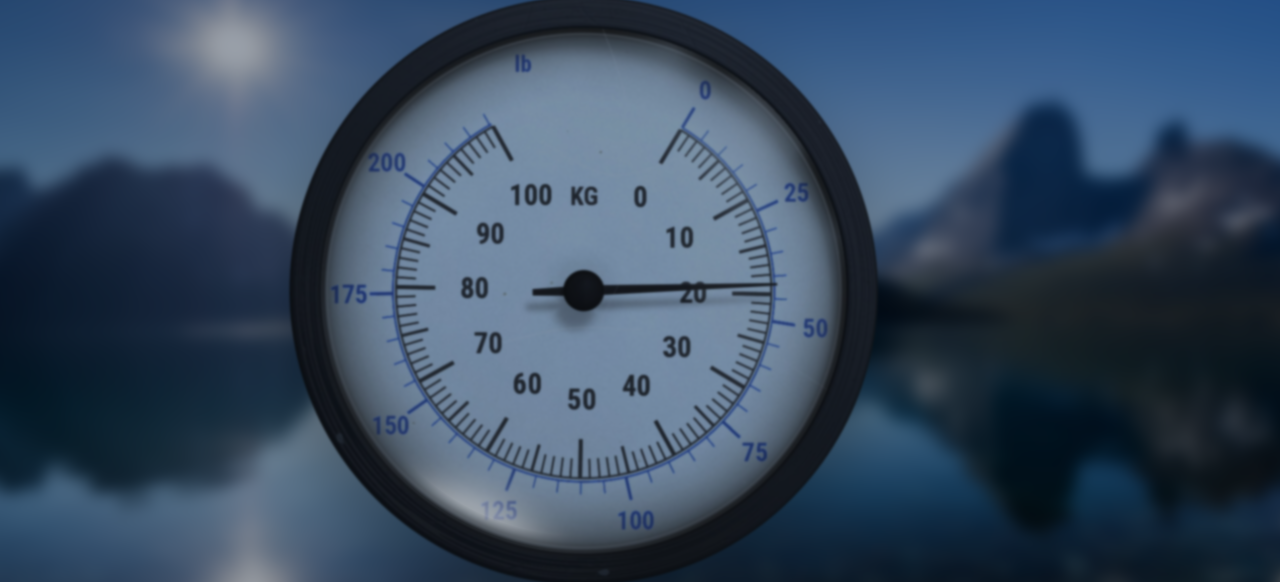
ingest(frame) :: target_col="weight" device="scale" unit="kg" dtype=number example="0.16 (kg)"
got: 19 (kg)
